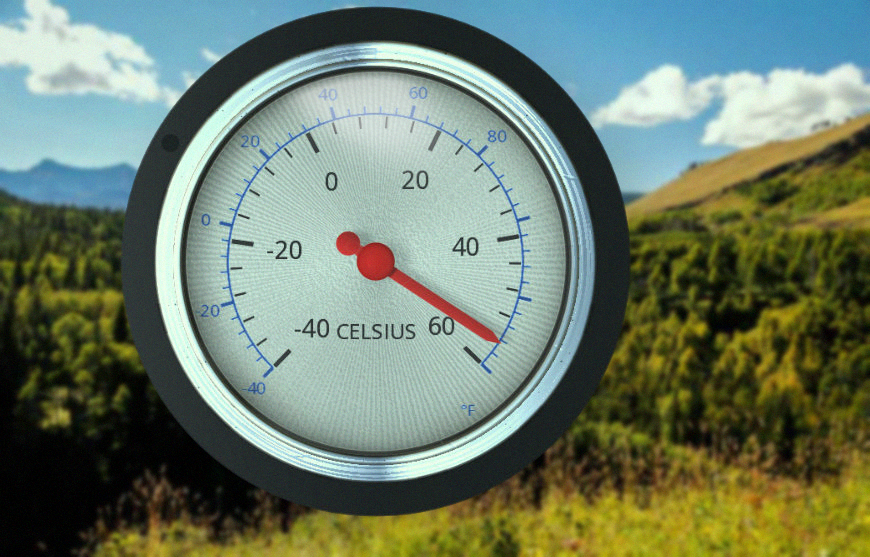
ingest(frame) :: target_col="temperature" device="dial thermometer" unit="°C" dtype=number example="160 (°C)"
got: 56 (°C)
